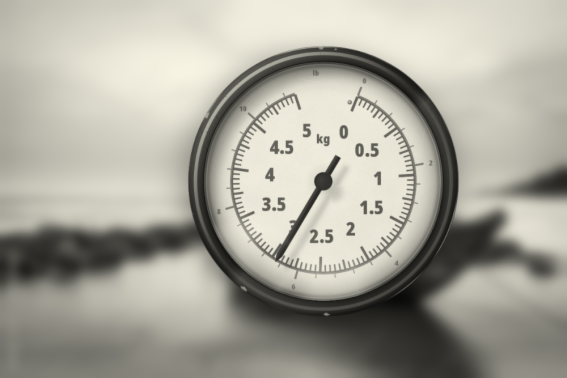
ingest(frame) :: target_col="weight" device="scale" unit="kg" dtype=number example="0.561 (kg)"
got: 2.95 (kg)
